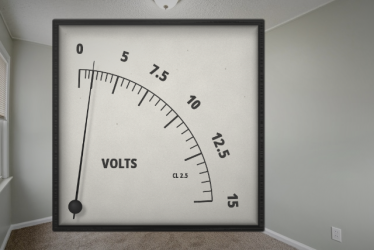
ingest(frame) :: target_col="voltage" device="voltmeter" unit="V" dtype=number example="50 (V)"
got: 2.5 (V)
